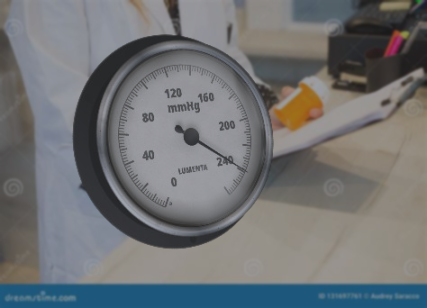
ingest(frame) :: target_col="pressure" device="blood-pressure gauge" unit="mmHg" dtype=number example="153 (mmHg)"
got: 240 (mmHg)
